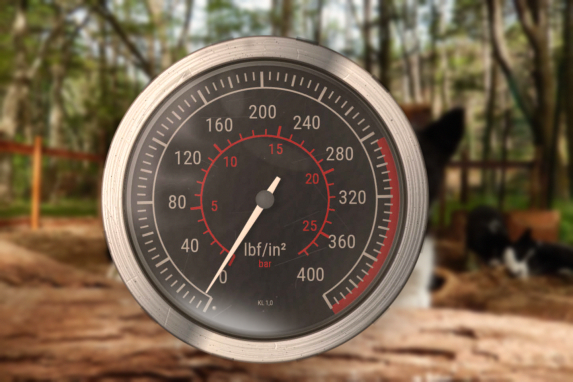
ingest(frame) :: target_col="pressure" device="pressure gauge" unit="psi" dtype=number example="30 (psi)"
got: 5 (psi)
